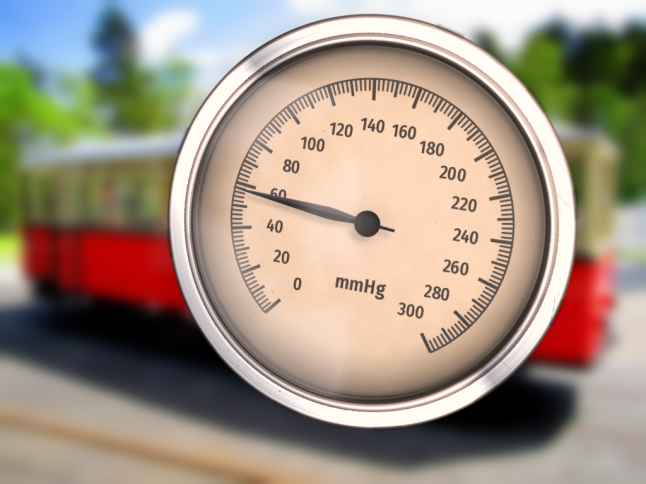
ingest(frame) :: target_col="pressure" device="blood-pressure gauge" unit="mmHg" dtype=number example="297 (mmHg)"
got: 58 (mmHg)
